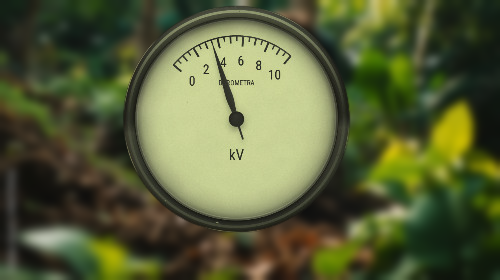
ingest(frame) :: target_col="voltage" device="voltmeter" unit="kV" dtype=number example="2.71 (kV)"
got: 3.5 (kV)
